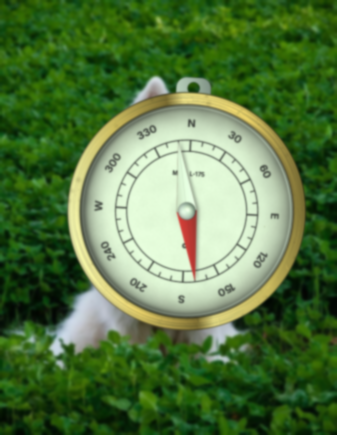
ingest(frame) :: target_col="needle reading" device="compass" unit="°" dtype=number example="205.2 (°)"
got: 170 (°)
